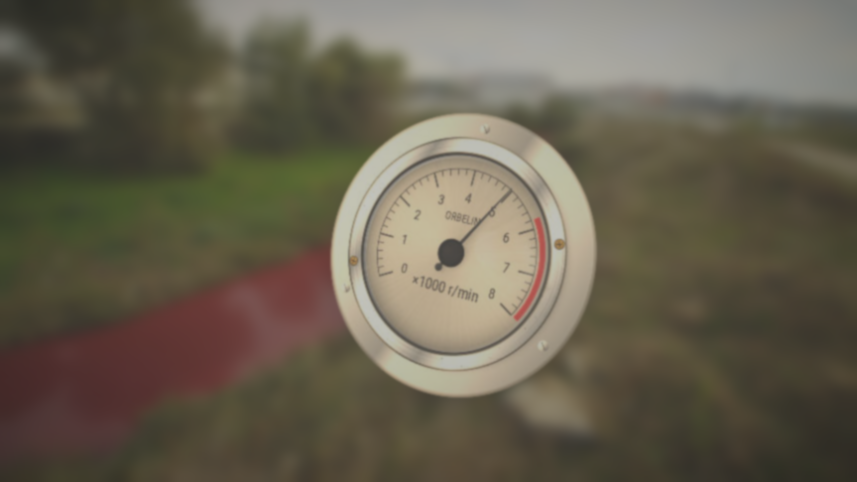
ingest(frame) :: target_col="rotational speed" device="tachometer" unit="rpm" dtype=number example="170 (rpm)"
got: 5000 (rpm)
